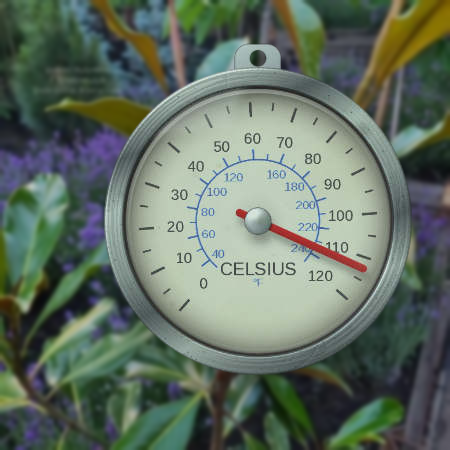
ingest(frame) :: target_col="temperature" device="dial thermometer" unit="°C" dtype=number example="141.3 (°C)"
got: 112.5 (°C)
